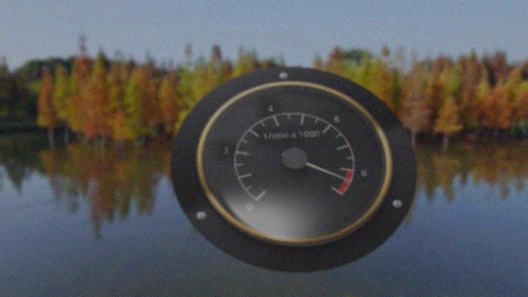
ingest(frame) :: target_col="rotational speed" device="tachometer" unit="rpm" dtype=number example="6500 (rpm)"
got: 8500 (rpm)
